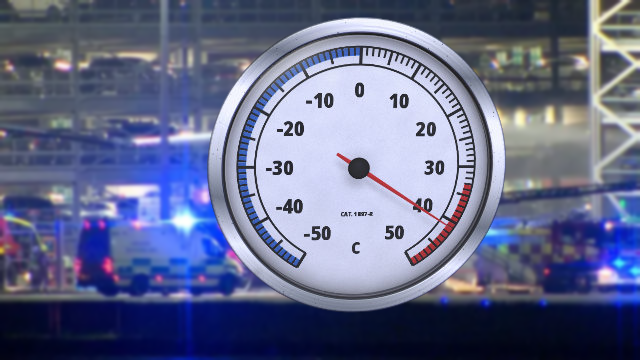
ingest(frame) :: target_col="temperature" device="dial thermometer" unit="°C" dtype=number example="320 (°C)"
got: 41 (°C)
